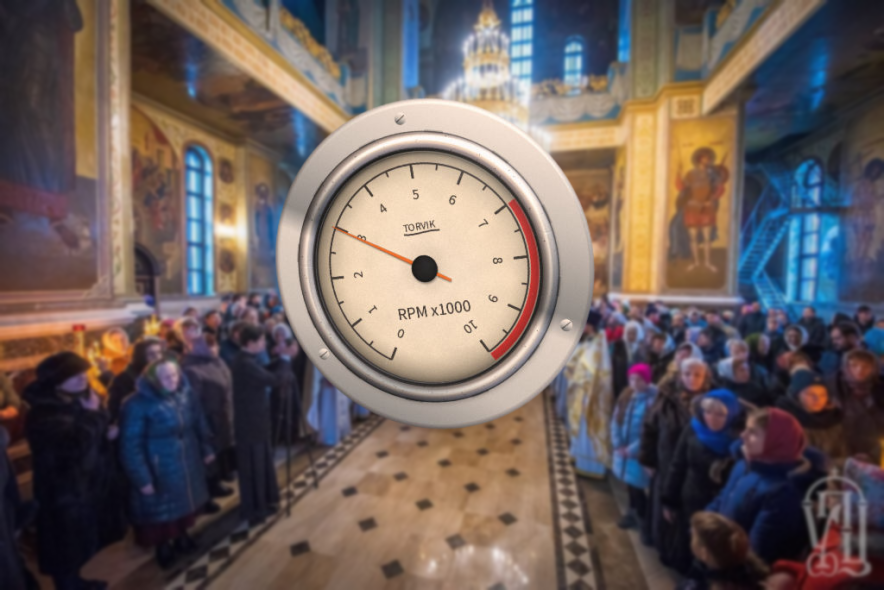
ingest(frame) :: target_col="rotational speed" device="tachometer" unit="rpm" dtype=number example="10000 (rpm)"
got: 3000 (rpm)
